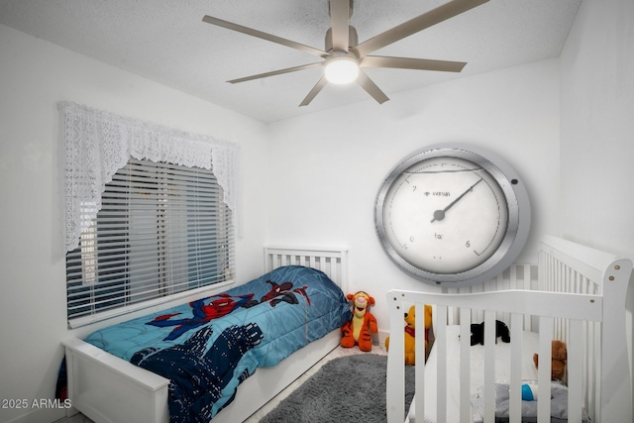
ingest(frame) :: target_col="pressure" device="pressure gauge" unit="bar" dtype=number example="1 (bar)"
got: 4 (bar)
